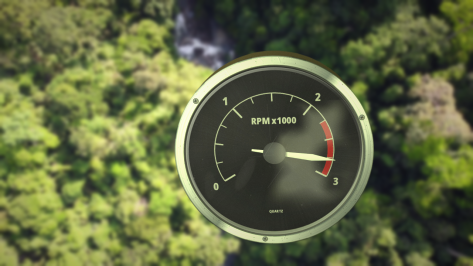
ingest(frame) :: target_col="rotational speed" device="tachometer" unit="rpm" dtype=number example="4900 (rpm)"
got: 2750 (rpm)
